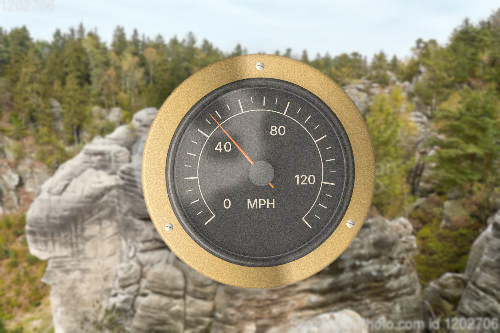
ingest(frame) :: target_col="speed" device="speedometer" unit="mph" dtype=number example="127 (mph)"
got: 47.5 (mph)
